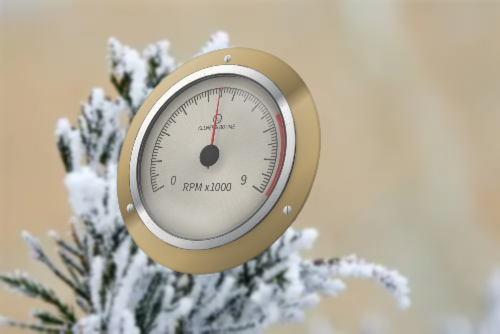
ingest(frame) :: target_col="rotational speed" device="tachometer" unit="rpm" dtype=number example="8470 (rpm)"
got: 4500 (rpm)
